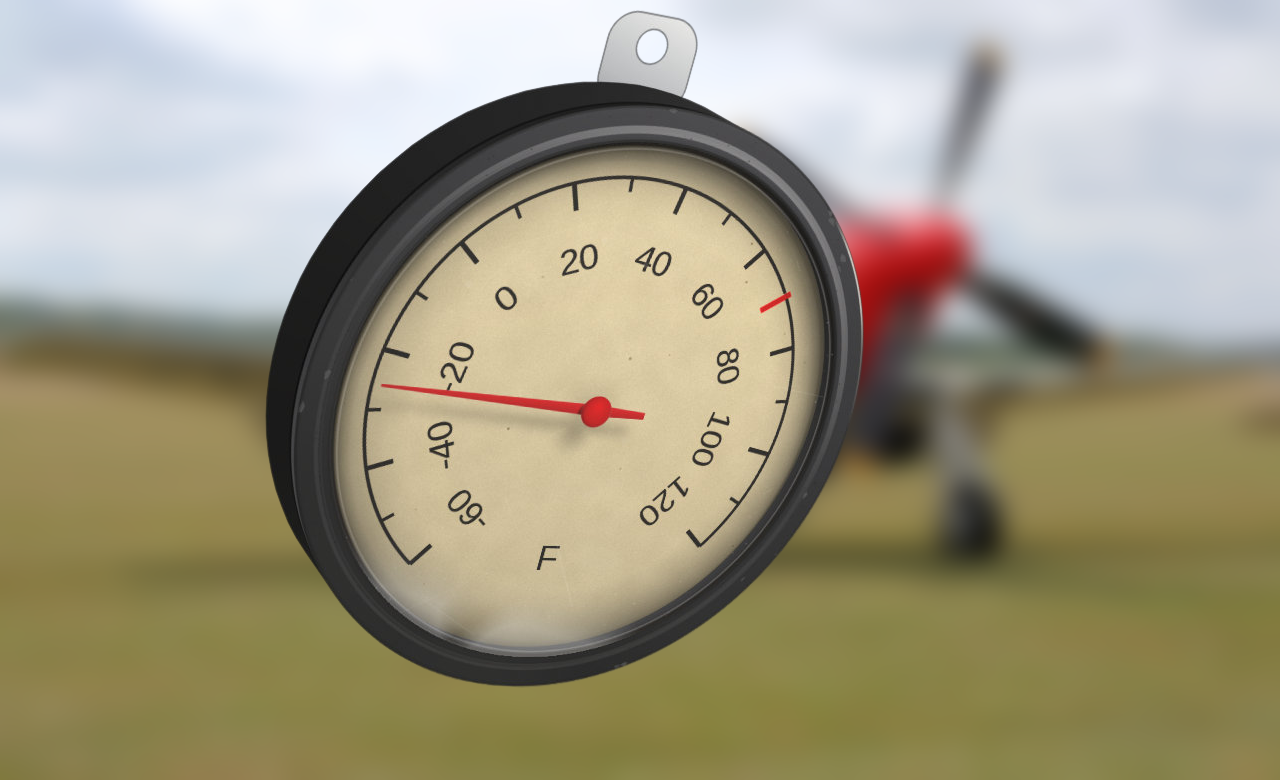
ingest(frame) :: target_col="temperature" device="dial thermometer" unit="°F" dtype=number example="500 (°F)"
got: -25 (°F)
